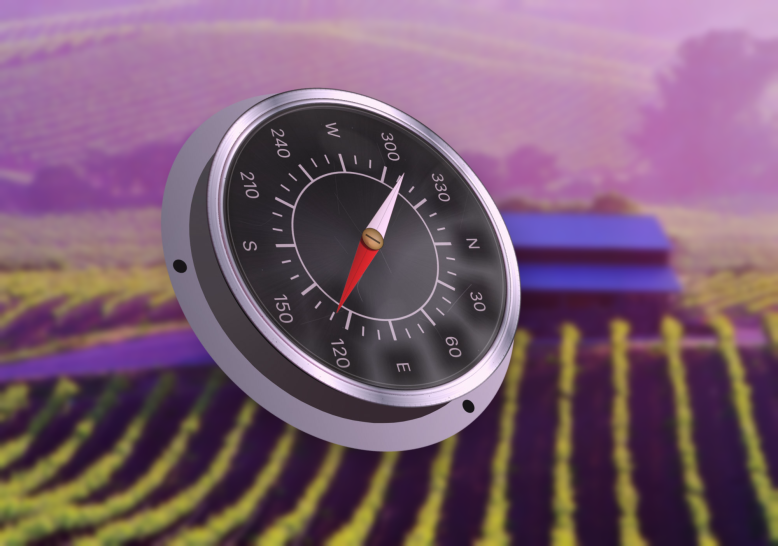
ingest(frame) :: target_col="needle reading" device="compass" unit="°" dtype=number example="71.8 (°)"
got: 130 (°)
